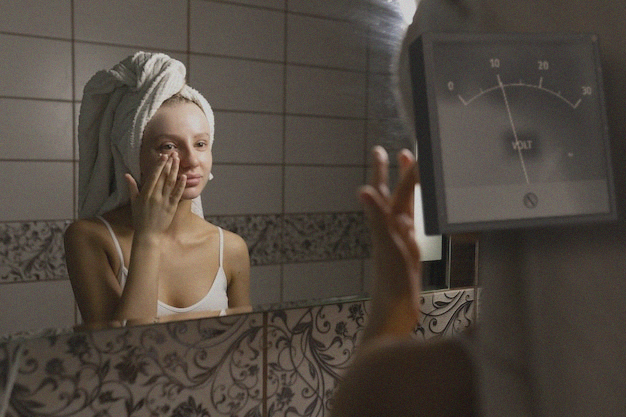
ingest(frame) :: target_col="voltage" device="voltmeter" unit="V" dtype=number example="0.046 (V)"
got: 10 (V)
